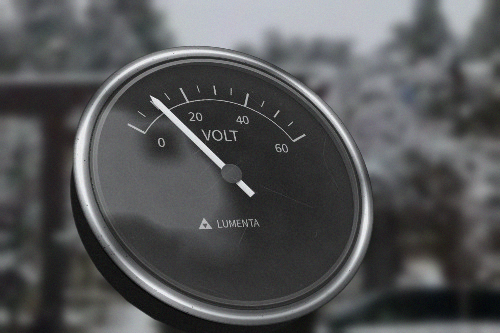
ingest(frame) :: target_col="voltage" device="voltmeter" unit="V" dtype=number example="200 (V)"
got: 10 (V)
